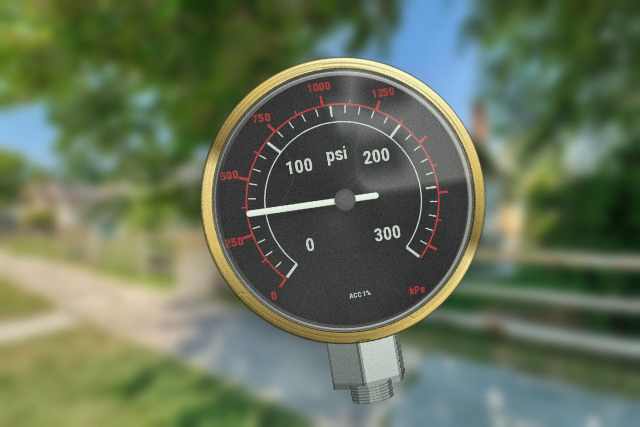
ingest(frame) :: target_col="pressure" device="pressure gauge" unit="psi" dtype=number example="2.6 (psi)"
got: 50 (psi)
